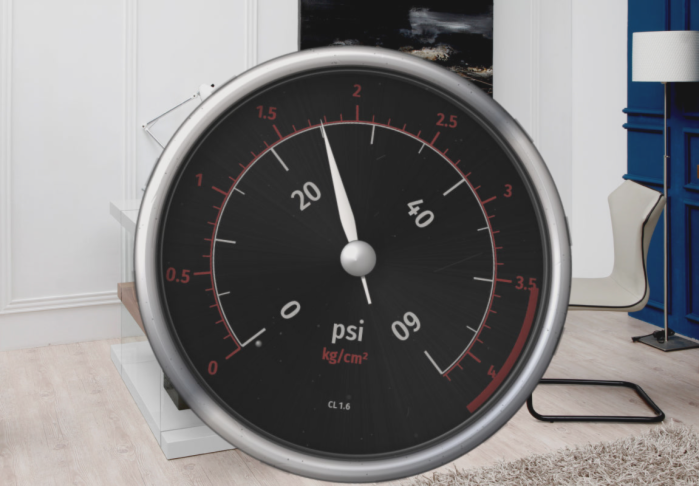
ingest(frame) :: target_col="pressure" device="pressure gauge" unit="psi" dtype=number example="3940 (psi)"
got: 25 (psi)
